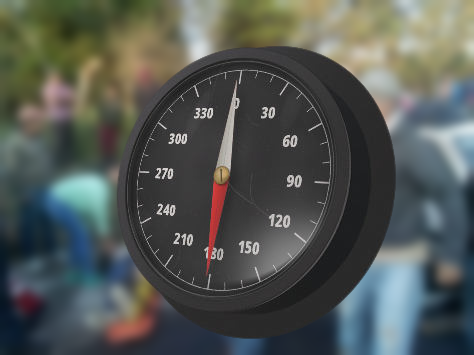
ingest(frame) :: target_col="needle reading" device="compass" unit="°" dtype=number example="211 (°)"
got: 180 (°)
